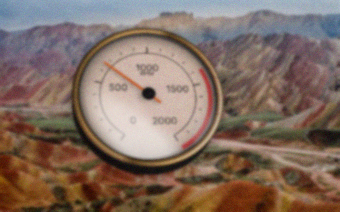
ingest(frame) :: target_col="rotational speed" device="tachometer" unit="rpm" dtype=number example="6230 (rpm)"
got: 650 (rpm)
